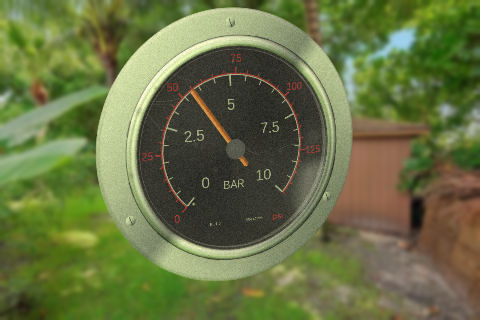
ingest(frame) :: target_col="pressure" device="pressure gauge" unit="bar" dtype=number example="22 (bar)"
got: 3.75 (bar)
